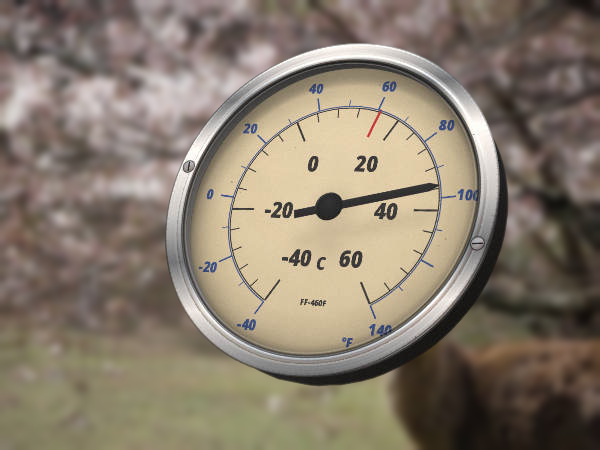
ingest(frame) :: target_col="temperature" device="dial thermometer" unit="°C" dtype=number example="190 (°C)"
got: 36 (°C)
